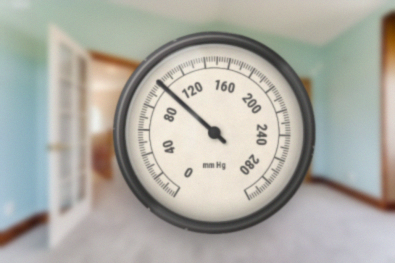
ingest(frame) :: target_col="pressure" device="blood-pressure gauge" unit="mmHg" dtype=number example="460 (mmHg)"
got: 100 (mmHg)
